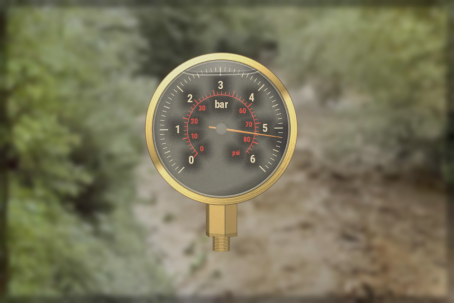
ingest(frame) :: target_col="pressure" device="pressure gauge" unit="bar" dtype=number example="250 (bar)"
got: 5.2 (bar)
